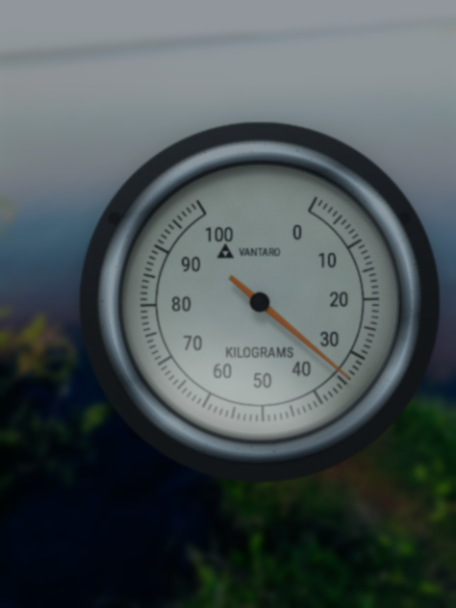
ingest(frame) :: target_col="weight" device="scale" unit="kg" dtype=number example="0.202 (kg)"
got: 34 (kg)
